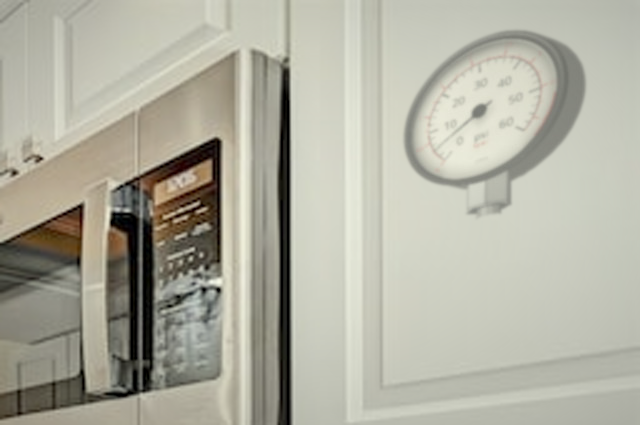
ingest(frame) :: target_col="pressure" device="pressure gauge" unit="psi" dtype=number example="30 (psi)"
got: 4 (psi)
